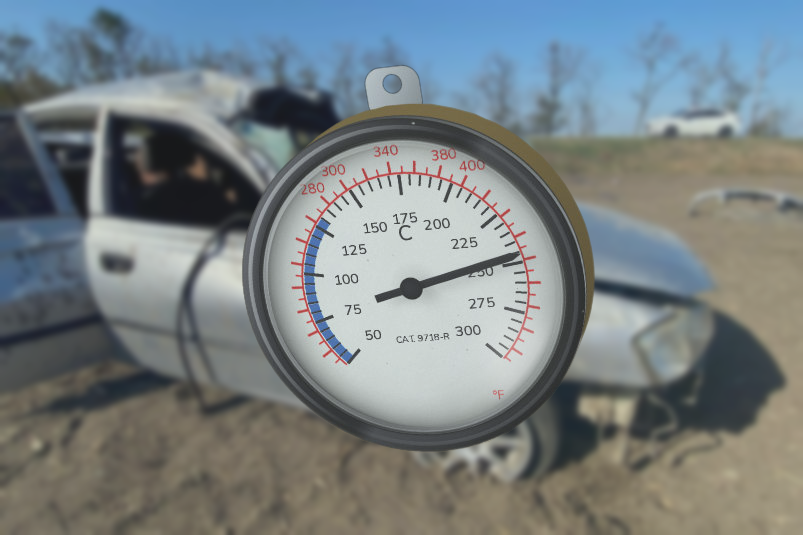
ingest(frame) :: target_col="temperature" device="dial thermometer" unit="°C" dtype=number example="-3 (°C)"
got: 245 (°C)
